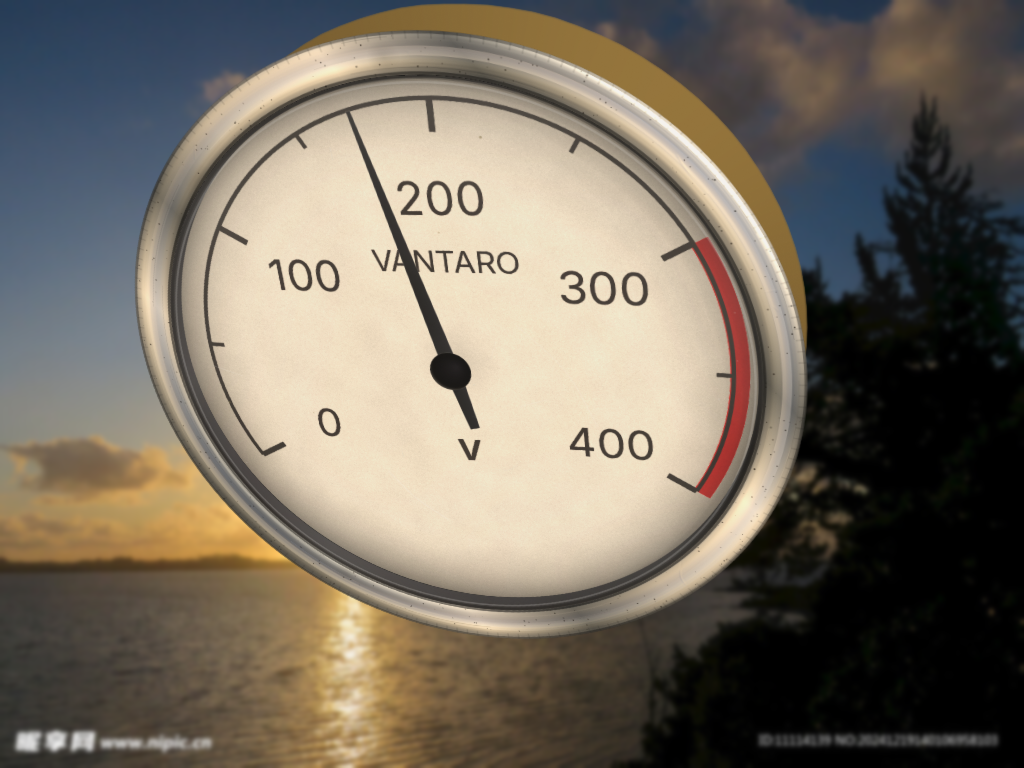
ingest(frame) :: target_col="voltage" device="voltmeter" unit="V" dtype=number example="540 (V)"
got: 175 (V)
